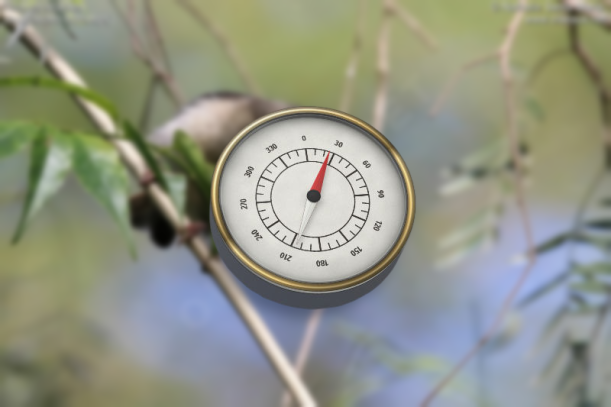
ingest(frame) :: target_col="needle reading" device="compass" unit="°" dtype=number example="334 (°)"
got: 25 (°)
